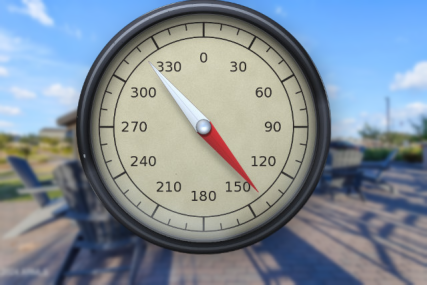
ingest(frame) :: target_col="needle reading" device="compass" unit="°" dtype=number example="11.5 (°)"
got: 140 (°)
